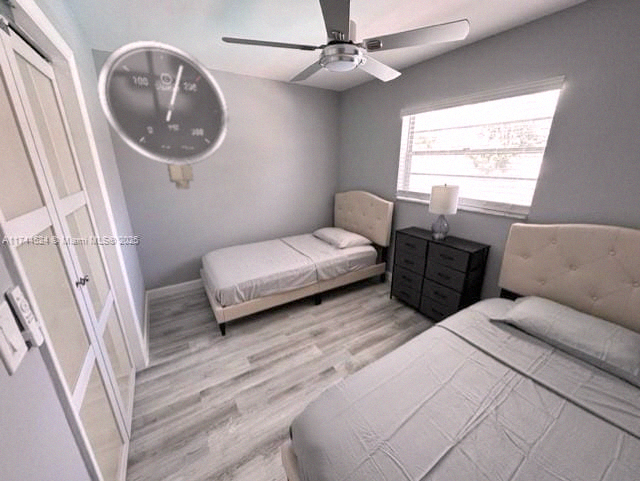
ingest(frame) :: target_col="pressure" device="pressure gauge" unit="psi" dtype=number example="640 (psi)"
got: 175 (psi)
